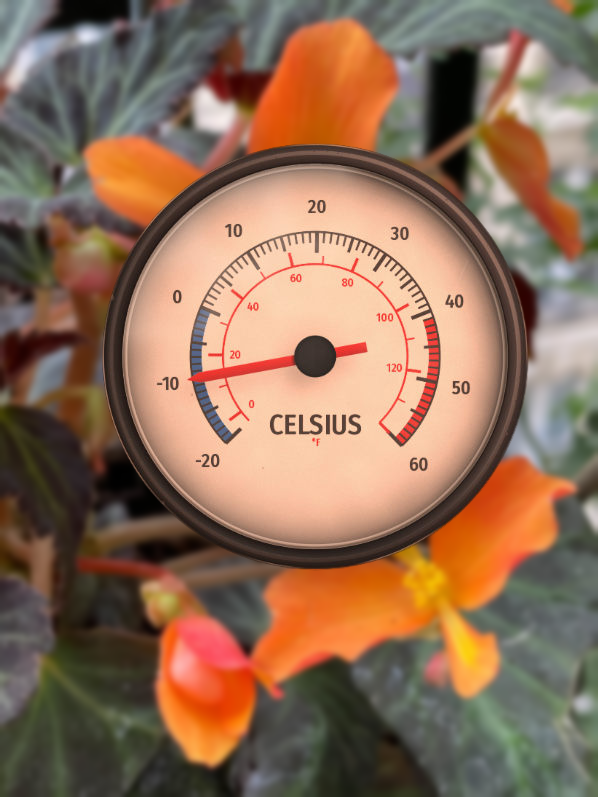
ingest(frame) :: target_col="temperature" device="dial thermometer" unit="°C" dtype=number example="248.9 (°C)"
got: -10 (°C)
